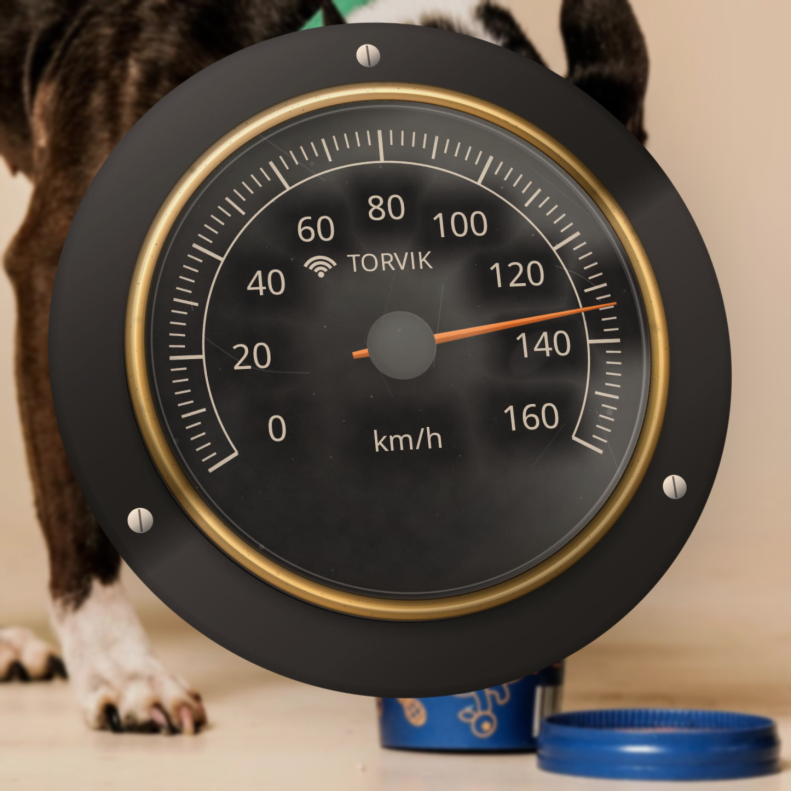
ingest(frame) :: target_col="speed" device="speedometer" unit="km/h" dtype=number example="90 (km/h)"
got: 134 (km/h)
